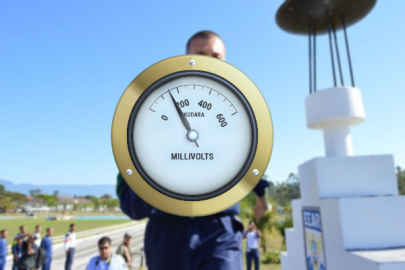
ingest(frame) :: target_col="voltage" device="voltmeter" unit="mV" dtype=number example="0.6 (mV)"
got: 150 (mV)
